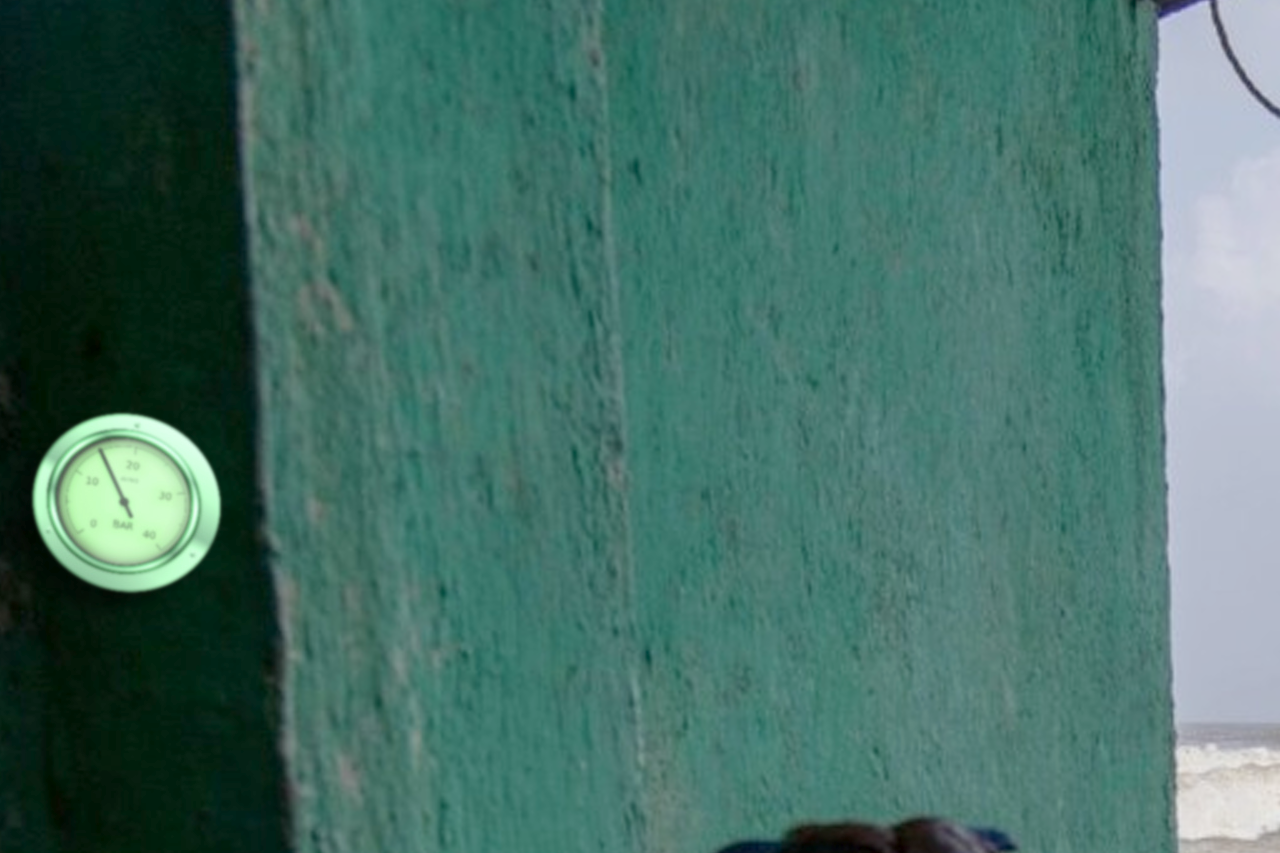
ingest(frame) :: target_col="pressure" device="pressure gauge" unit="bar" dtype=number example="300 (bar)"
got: 15 (bar)
